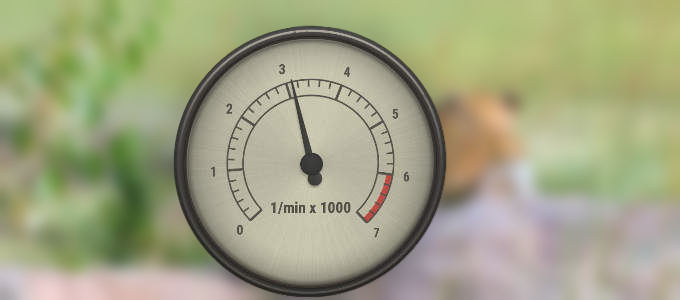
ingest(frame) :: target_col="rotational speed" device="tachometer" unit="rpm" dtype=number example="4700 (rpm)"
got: 3100 (rpm)
